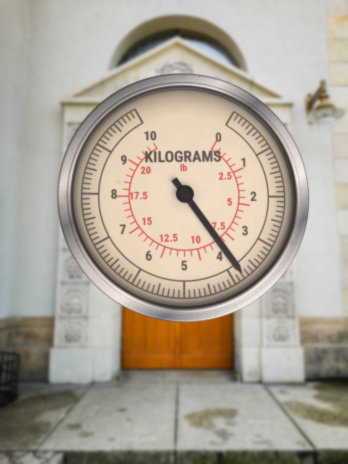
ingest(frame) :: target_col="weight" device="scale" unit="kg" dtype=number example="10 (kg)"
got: 3.8 (kg)
